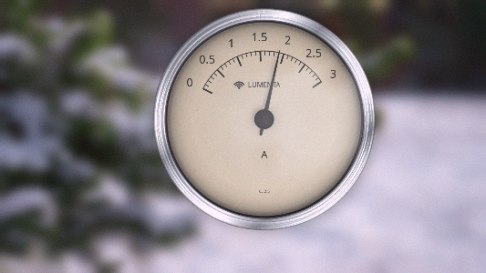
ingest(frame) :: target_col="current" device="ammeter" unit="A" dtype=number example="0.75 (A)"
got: 1.9 (A)
